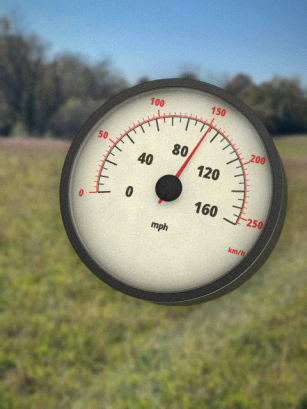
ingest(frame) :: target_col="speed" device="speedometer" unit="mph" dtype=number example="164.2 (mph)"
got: 95 (mph)
